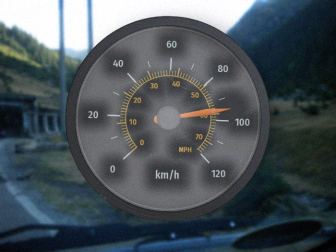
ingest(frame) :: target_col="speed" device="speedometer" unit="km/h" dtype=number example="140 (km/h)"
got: 95 (km/h)
